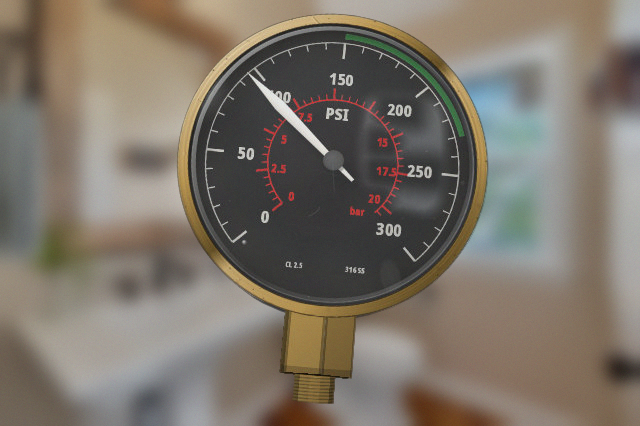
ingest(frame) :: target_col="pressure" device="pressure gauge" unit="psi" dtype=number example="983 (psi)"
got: 95 (psi)
